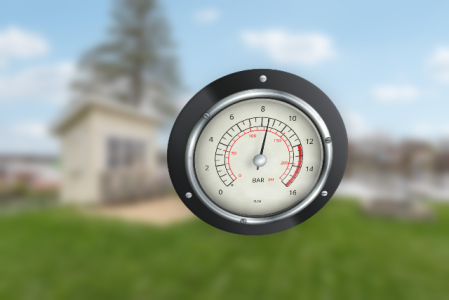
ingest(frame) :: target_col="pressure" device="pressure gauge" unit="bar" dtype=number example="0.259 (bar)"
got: 8.5 (bar)
